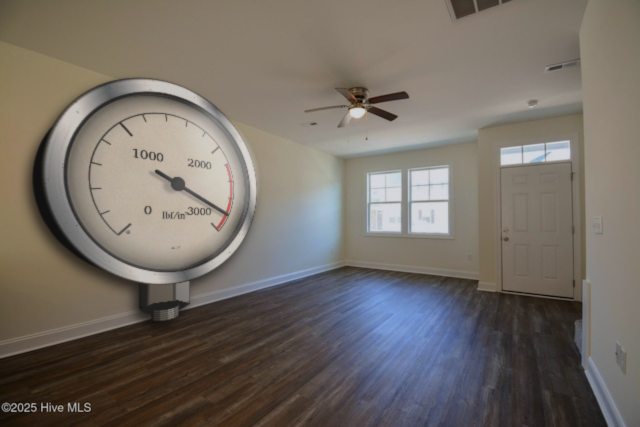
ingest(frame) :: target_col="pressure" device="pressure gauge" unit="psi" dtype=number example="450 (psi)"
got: 2800 (psi)
